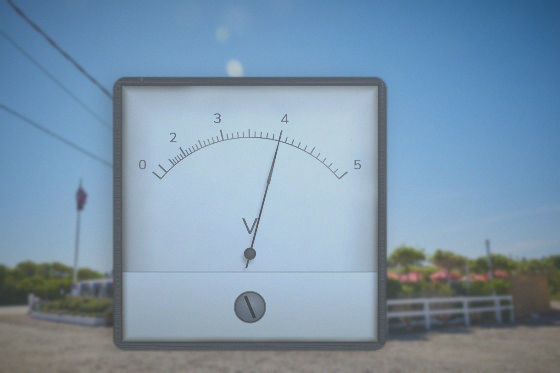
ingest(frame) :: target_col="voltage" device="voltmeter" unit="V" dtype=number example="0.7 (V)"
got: 4 (V)
